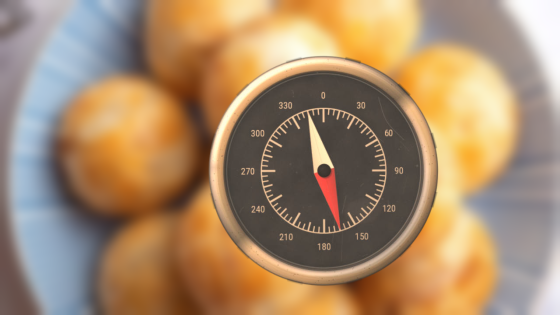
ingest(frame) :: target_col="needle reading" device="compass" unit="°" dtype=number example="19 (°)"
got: 165 (°)
